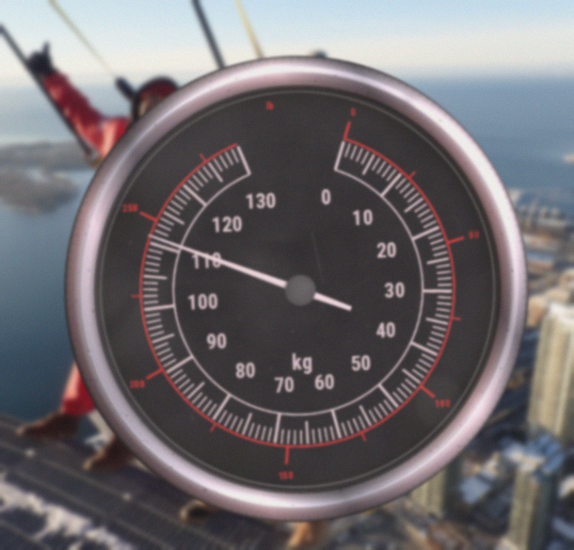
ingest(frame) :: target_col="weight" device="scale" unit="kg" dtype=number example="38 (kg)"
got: 111 (kg)
